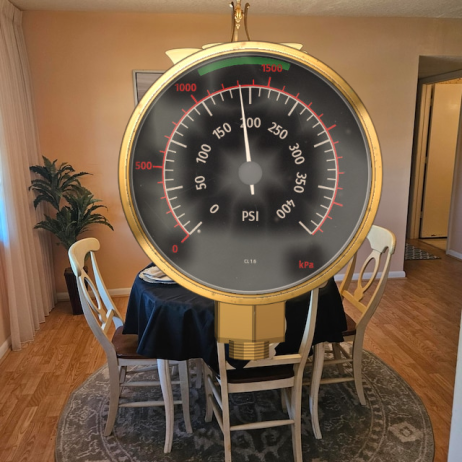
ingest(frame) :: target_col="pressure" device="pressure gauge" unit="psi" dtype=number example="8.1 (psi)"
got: 190 (psi)
